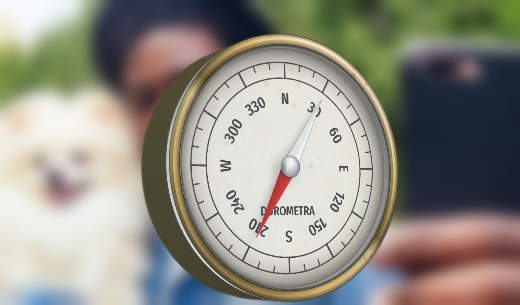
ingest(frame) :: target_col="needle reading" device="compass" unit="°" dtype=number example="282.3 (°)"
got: 210 (°)
